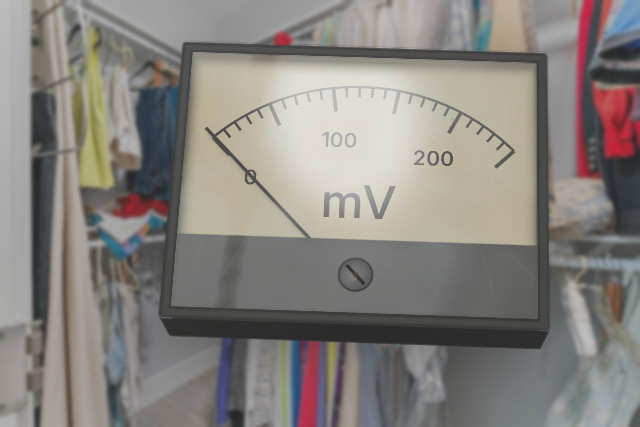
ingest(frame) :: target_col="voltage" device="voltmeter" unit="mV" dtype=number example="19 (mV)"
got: 0 (mV)
